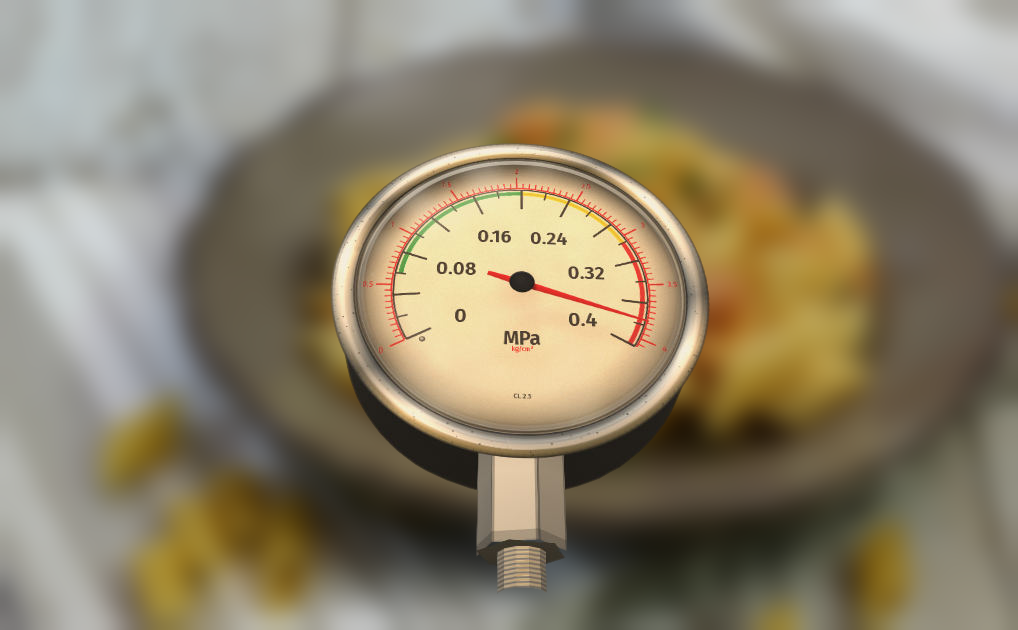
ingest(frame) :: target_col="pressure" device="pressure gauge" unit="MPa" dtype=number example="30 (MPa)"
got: 0.38 (MPa)
